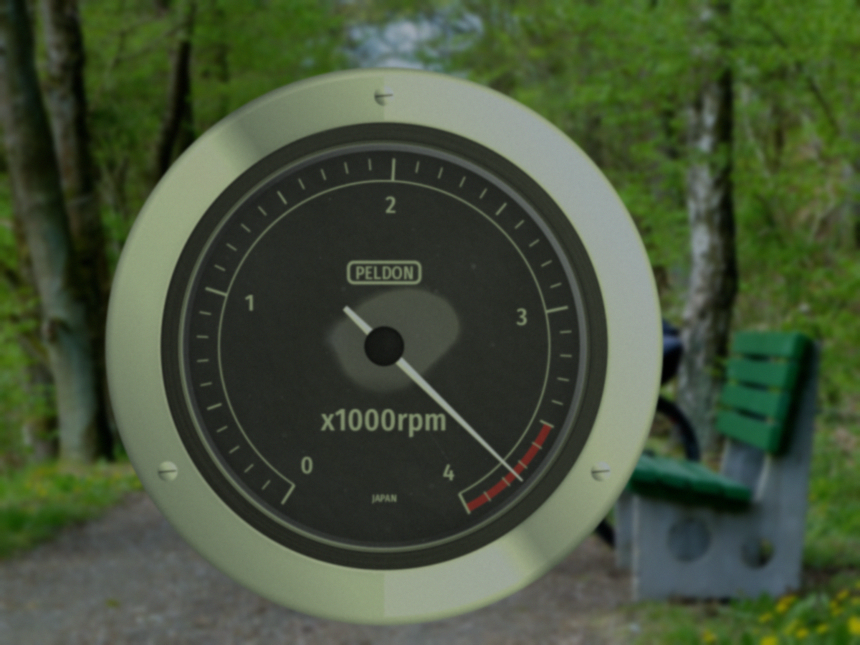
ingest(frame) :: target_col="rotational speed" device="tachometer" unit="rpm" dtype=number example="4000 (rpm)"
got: 3750 (rpm)
